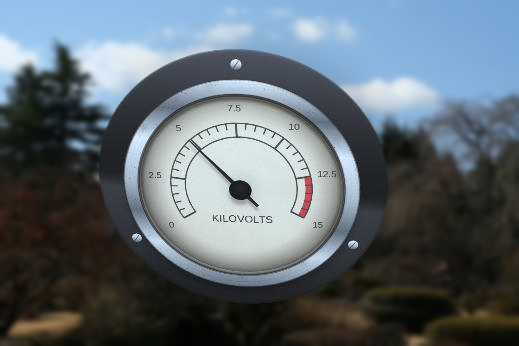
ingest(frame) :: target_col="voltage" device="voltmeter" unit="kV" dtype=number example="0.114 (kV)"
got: 5 (kV)
